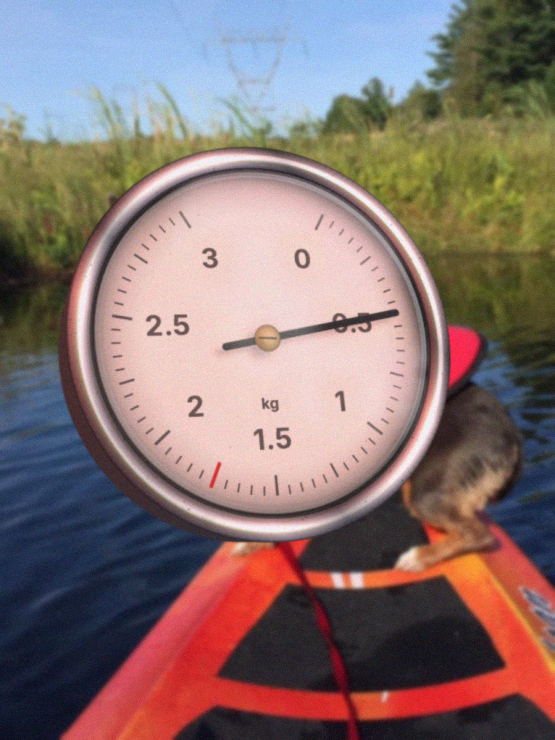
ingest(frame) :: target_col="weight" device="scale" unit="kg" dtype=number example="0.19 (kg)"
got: 0.5 (kg)
